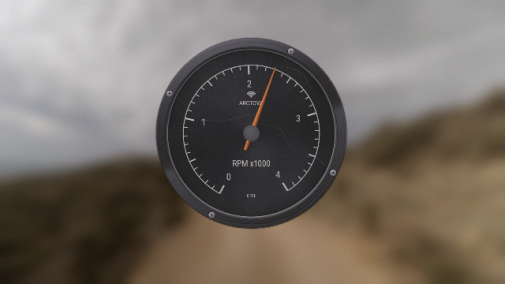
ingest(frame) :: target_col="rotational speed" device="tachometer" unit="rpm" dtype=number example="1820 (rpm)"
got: 2300 (rpm)
